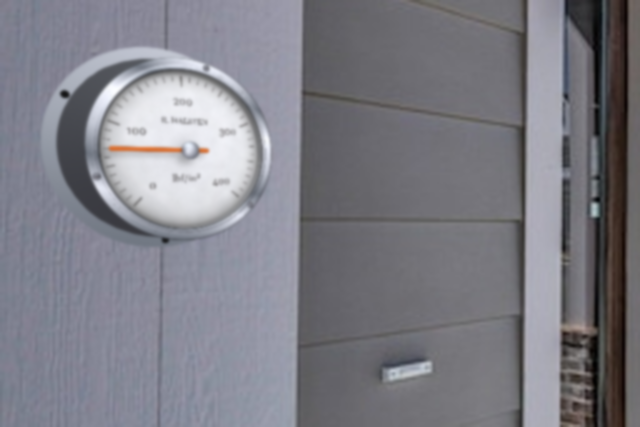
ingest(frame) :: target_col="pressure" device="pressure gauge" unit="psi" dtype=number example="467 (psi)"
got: 70 (psi)
